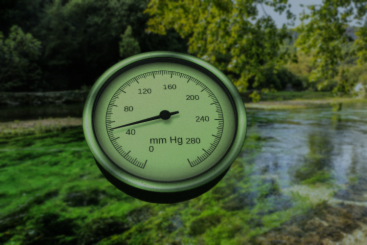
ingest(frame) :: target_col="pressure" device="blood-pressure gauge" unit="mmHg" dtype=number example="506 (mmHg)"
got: 50 (mmHg)
